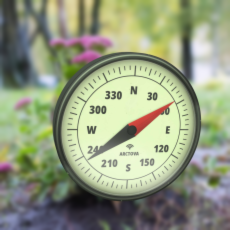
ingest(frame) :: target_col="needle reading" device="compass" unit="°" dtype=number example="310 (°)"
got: 55 (°)
